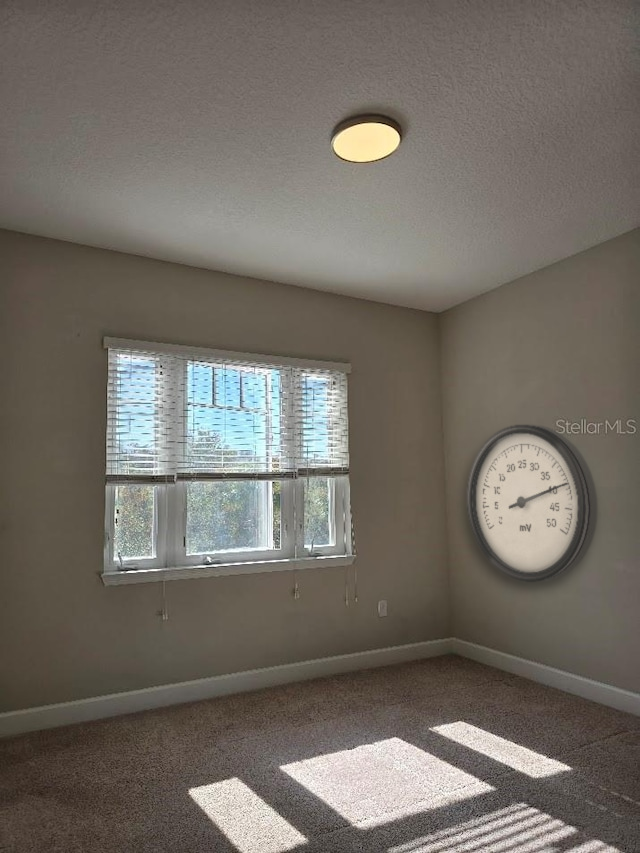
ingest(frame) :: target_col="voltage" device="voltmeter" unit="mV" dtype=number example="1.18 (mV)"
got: 40 (mV)
